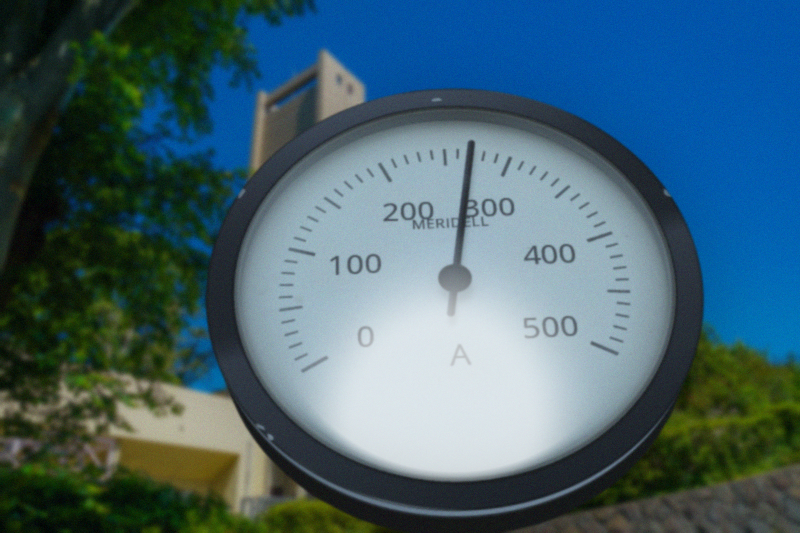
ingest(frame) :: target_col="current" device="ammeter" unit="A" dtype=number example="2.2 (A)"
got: 270 (A)
